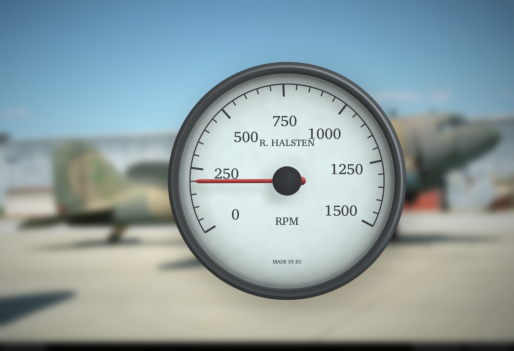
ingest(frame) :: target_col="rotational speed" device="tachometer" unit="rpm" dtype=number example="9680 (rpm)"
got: 200 (rpm)
